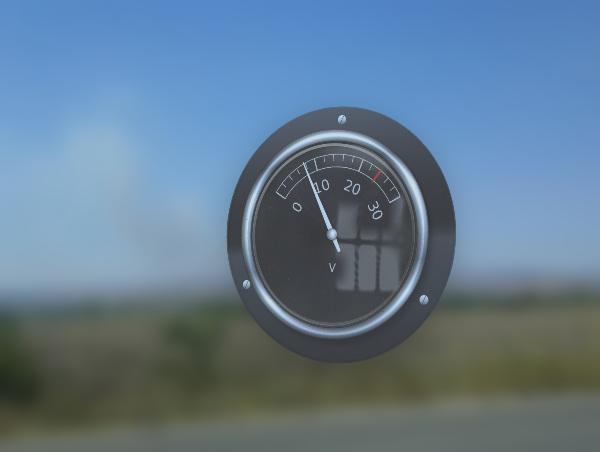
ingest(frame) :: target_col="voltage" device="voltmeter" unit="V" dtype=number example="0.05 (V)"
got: 8 (V)
